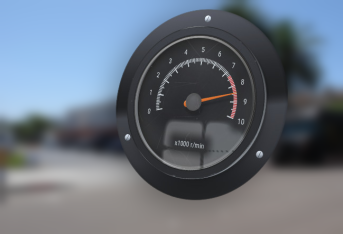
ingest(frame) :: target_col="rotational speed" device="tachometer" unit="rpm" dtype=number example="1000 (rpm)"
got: 8500 (rpm)
